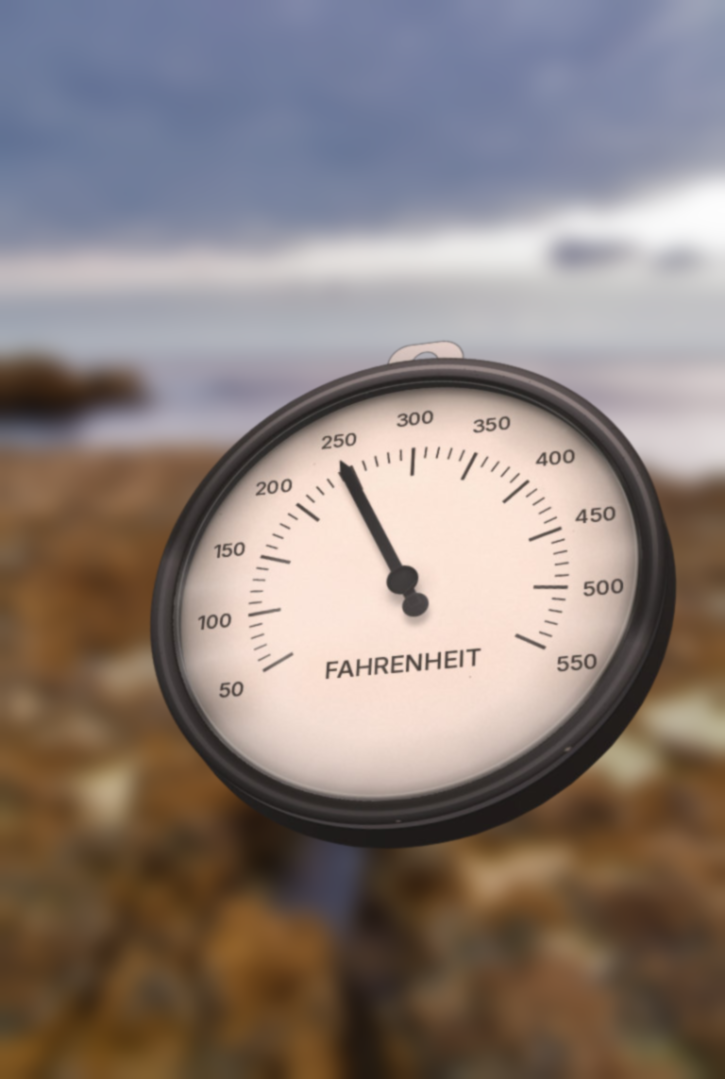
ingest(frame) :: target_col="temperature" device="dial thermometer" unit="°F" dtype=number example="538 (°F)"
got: 245 (°F)
